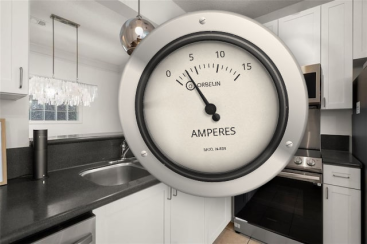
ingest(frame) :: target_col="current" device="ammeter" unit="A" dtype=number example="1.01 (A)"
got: 3 (A)
